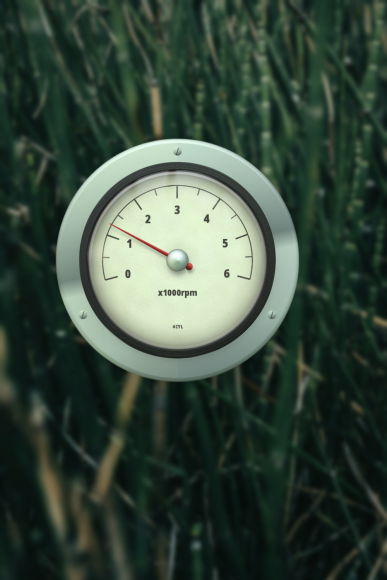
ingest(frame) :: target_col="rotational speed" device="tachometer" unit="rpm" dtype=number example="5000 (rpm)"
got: 1250 (rpm)
